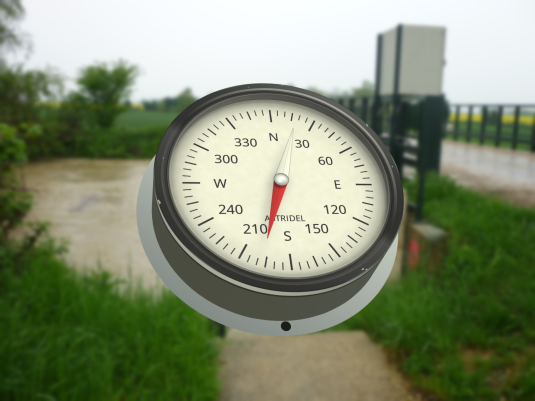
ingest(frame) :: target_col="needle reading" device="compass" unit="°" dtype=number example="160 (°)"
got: 197.5 (°)
